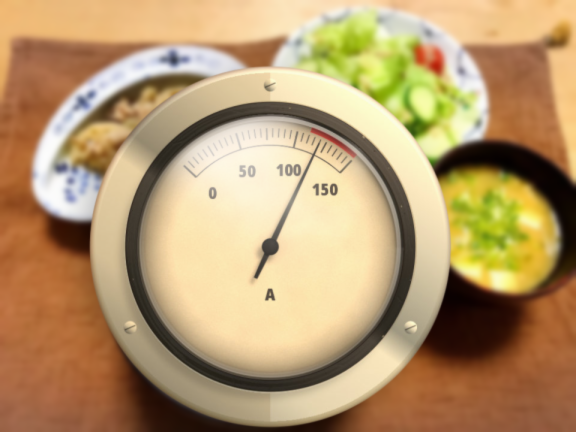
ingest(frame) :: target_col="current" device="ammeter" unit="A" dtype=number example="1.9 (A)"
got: 120 (A)
